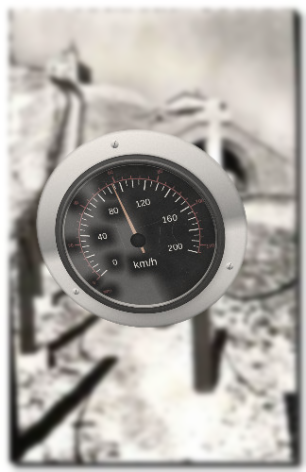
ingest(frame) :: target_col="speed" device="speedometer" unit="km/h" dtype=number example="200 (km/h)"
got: 95 (km/h)
